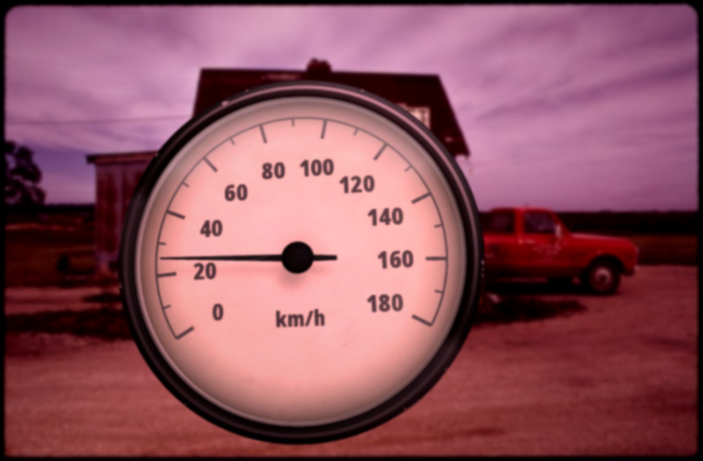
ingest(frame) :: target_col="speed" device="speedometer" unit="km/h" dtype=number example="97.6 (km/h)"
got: 25 (km/h)
